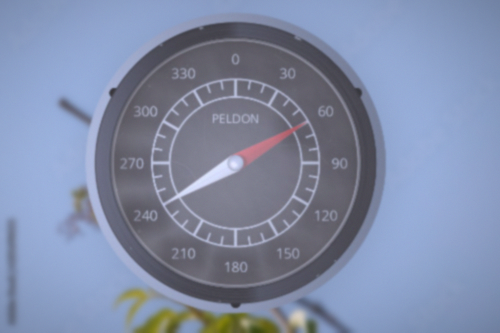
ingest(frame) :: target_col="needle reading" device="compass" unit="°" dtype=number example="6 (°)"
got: 60 (°)
